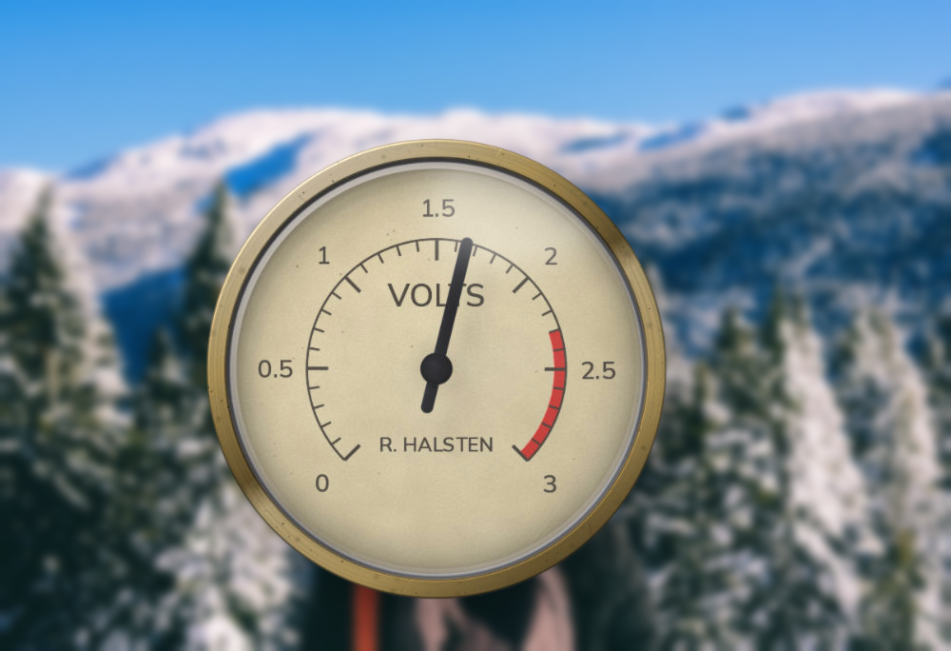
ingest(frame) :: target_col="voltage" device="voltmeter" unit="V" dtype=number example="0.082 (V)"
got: 1.65 (V)
